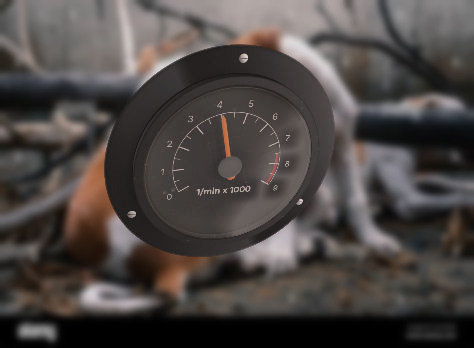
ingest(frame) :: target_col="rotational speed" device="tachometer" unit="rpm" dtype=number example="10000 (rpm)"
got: 4000 (rpm)
